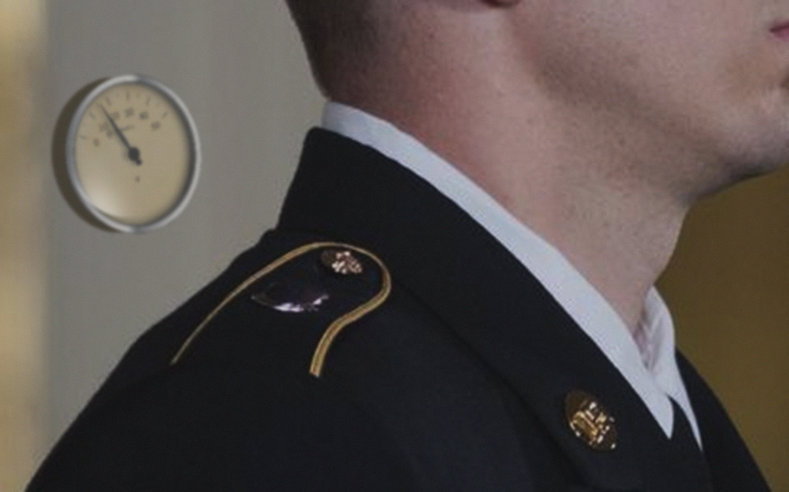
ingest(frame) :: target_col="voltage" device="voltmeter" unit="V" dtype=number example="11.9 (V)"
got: 15 (V)
